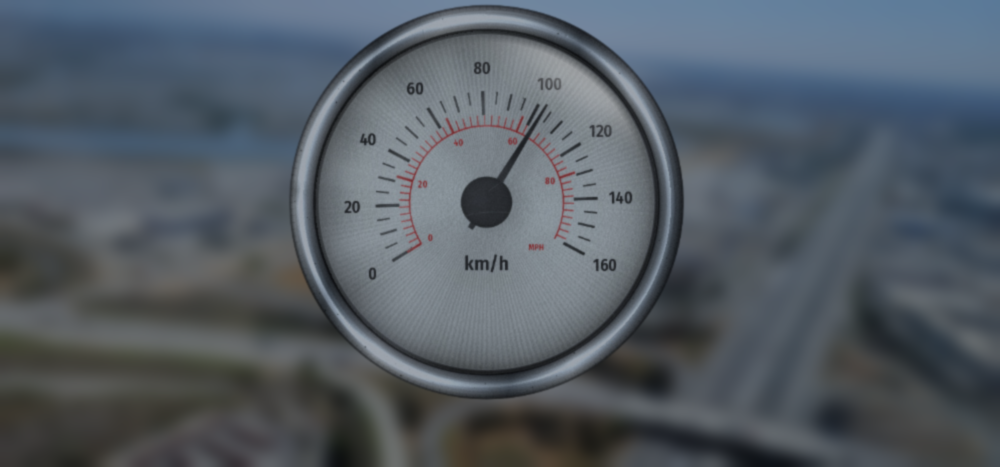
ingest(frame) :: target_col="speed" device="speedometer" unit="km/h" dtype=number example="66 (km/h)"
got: 102.5 (km/h)
